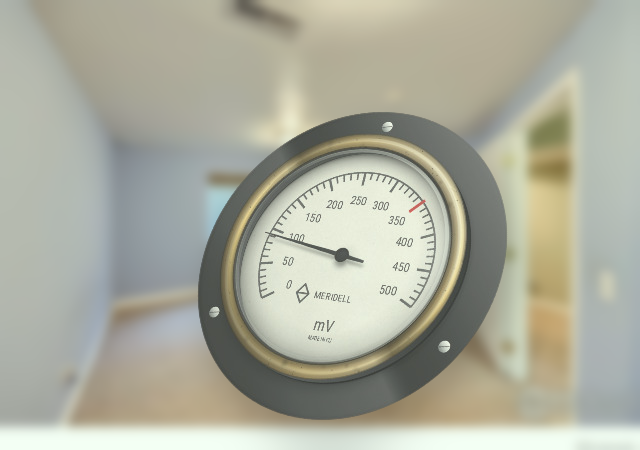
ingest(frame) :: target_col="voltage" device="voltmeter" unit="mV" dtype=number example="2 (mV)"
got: 90 (mV)
